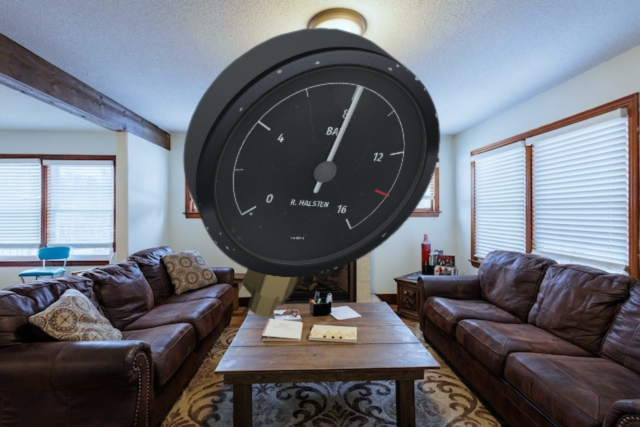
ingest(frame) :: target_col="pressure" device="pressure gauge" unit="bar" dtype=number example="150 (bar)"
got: 8 (bar)
